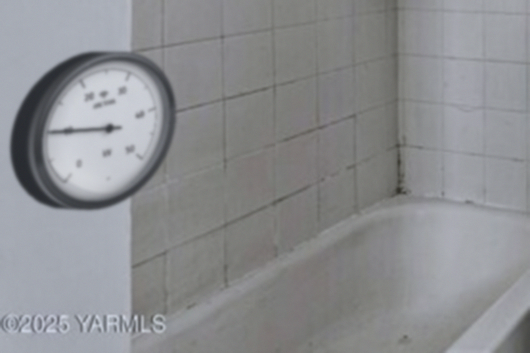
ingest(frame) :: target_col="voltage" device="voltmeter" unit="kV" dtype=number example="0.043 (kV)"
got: 10 (kV)
